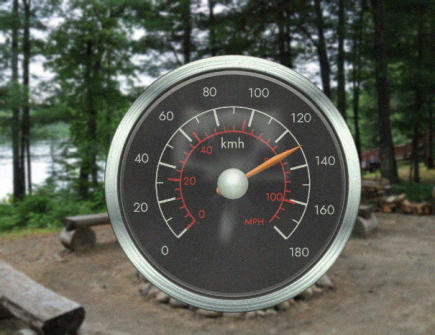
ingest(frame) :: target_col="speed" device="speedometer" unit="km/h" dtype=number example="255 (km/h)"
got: 130 (km/h)
